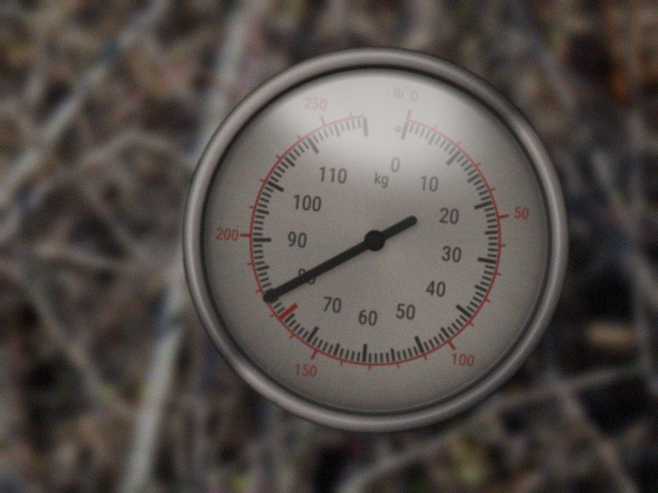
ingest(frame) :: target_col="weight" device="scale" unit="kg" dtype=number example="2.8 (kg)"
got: 80 (kg)
